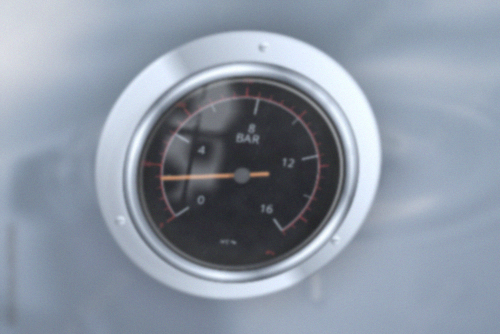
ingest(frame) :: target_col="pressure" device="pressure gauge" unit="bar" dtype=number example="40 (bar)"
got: 2 (bar)
